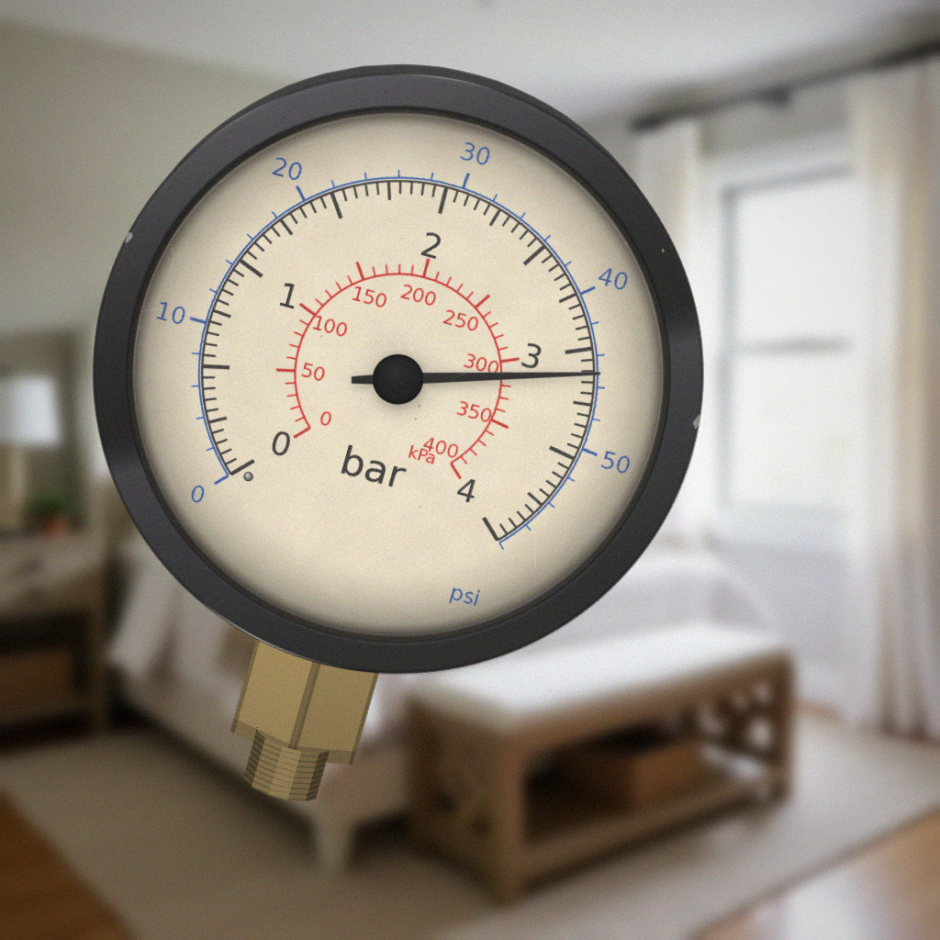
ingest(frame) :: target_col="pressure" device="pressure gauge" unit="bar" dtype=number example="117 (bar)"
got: 3.1 (bar)
